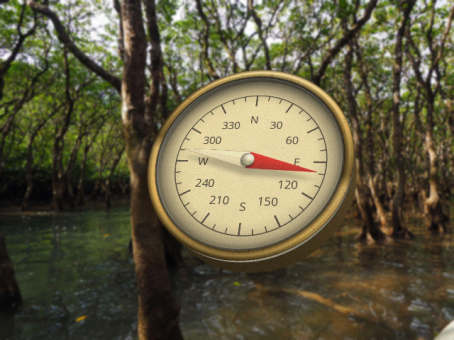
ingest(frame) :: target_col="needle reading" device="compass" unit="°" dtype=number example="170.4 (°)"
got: 100 (°)
